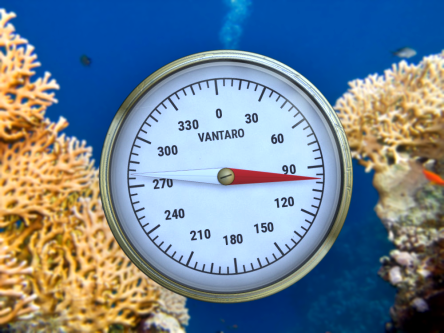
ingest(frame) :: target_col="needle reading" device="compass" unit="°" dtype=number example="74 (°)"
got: 97.5 (°)
